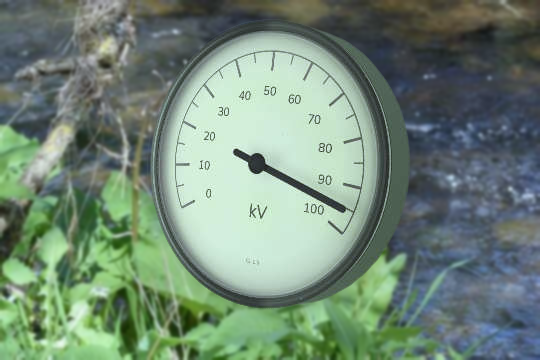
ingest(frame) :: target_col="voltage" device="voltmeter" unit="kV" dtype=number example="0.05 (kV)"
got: 95 (kV)
